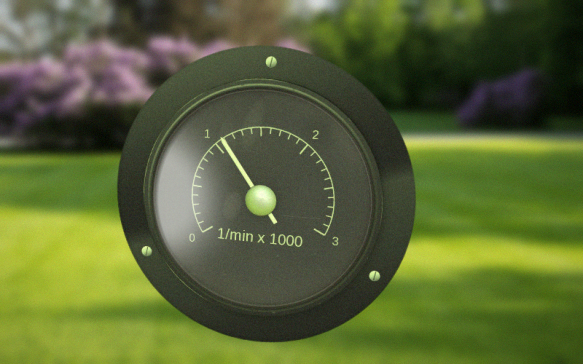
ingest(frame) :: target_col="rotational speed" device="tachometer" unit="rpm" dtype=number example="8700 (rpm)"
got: 1100 (rpm)
